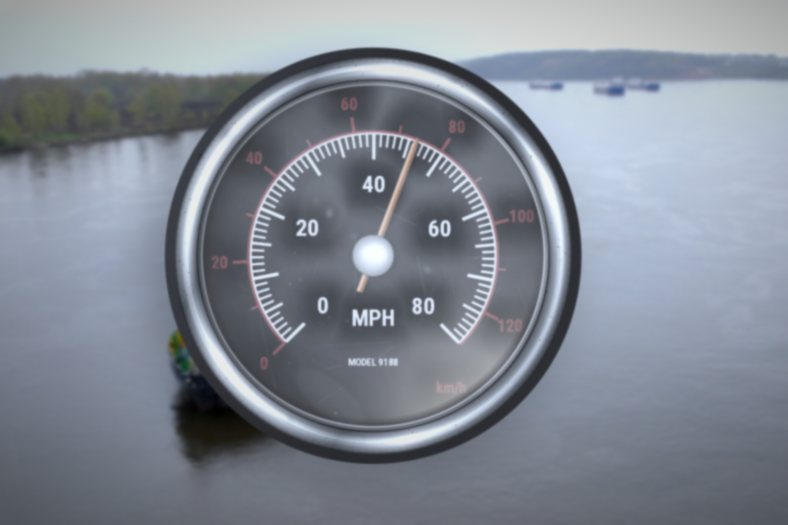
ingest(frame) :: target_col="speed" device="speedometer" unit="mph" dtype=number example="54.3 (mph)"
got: 46 (mph)
